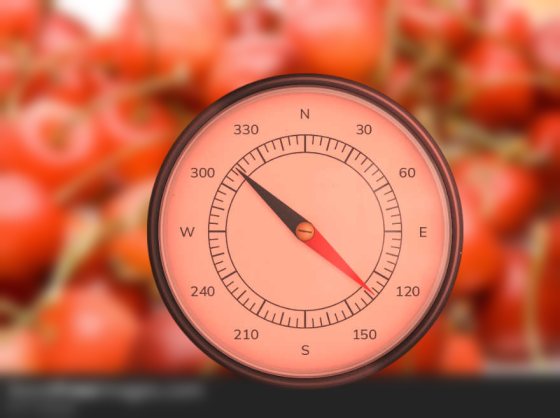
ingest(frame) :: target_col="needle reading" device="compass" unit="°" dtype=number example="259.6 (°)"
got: 132.5 (°)
